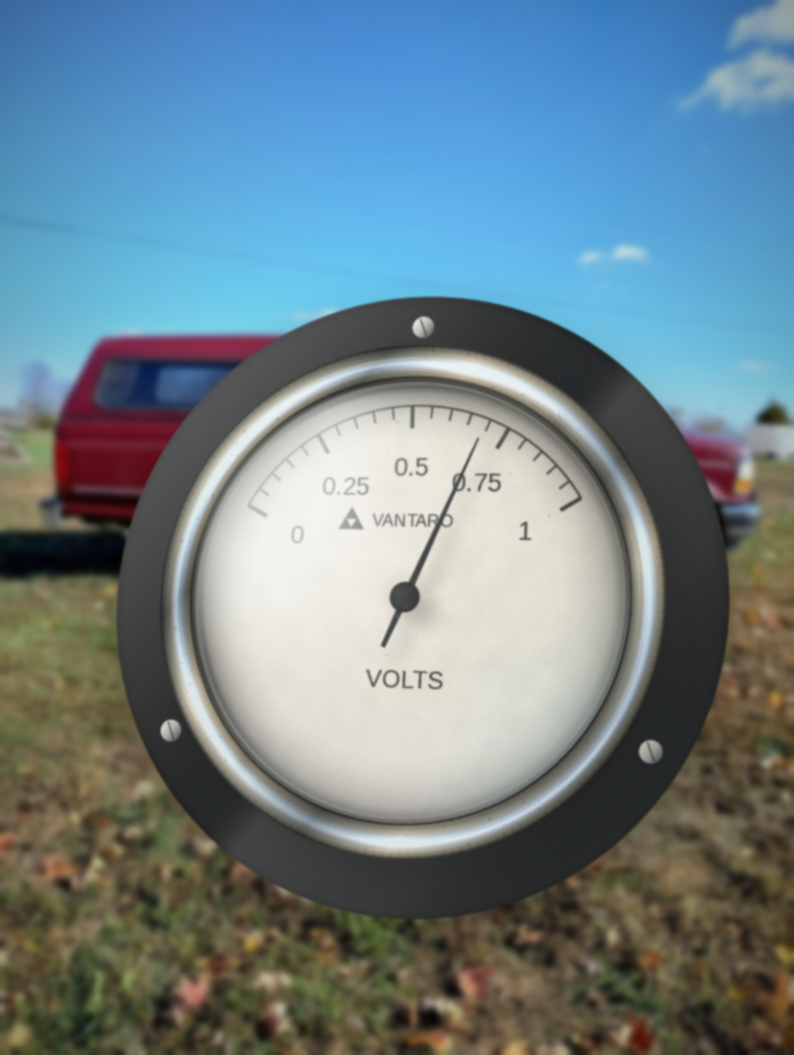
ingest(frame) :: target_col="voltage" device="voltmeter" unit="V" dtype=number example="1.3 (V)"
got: 0.7 (V)
